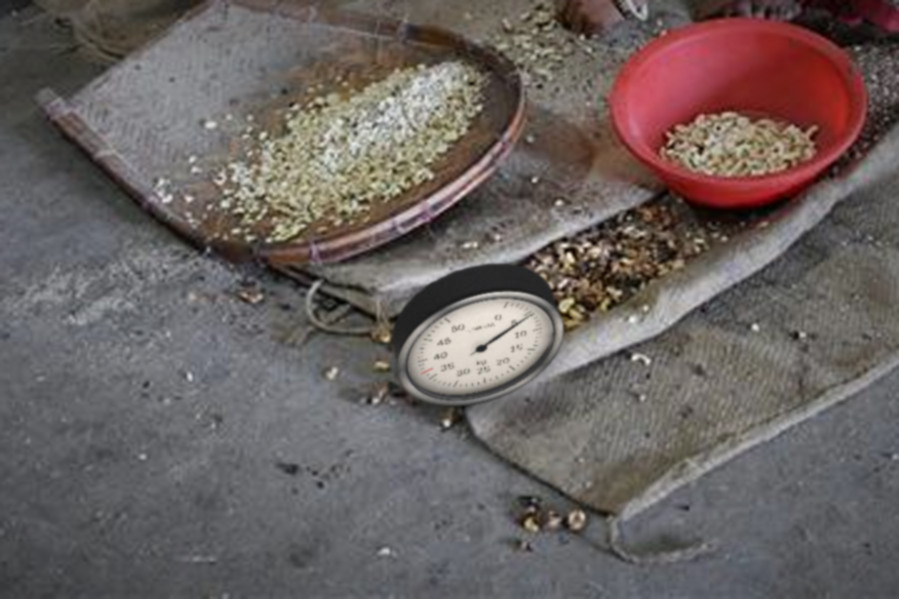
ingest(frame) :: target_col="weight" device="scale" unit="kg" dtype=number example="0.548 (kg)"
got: 5 (kg)
